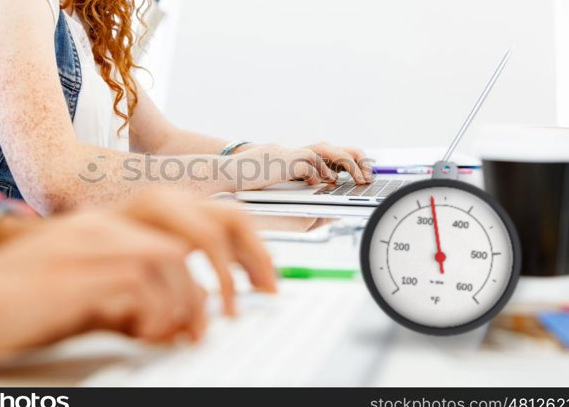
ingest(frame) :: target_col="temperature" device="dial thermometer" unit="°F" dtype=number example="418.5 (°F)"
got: 325 (°F)
